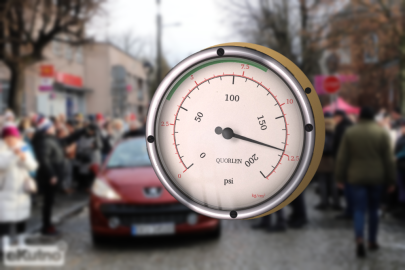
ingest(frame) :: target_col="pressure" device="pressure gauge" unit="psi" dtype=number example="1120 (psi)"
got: 175 (psi)
